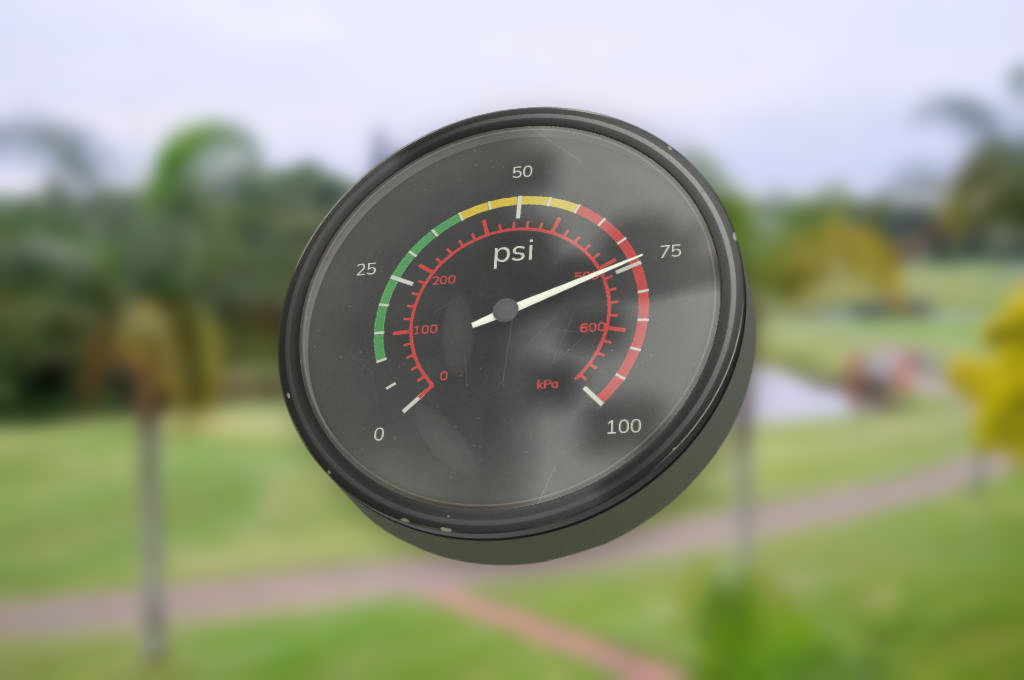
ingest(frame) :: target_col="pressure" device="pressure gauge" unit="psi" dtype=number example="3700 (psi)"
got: 75 (psi)
